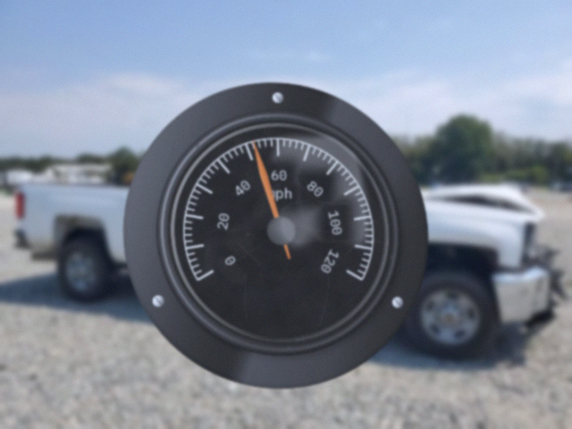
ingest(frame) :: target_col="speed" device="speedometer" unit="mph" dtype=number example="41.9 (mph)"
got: 52 (mph)
